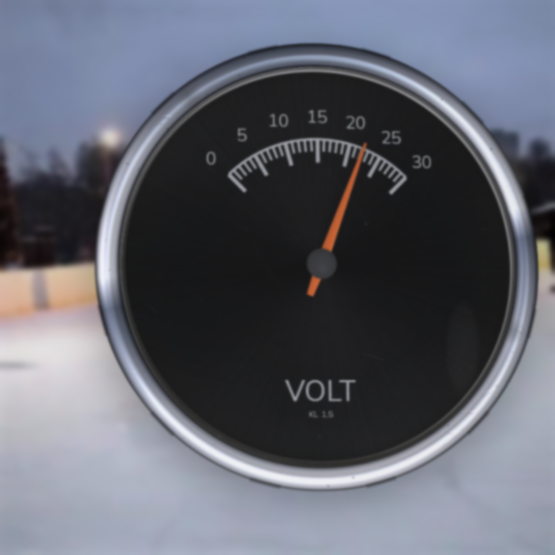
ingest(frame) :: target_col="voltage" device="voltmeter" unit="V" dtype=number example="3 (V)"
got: 22 (V)
